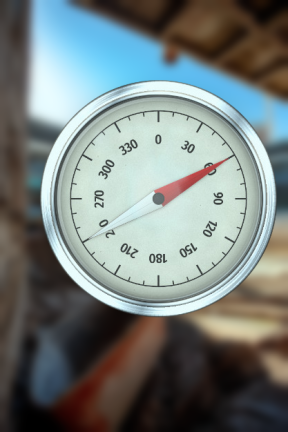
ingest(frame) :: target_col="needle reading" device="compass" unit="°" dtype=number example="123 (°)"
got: 60 (°)
